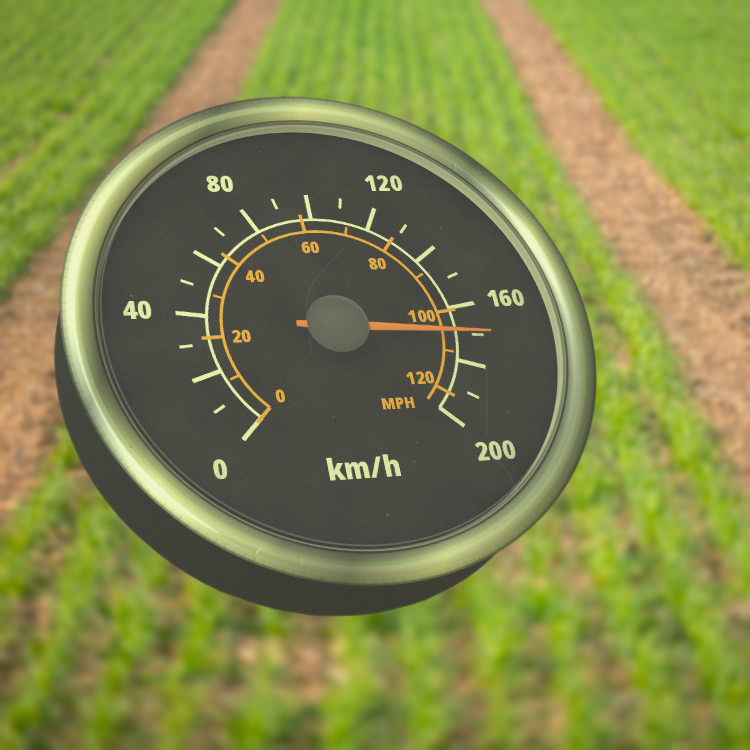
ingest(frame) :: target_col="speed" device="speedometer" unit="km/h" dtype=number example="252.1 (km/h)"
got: 170 (km/h)
